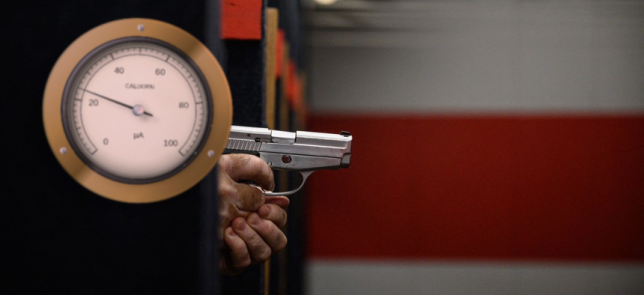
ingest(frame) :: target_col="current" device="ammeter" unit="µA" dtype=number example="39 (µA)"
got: 24 (µA)
